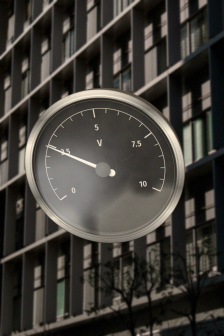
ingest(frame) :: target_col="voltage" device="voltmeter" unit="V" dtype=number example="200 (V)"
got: 2.5 (V)
